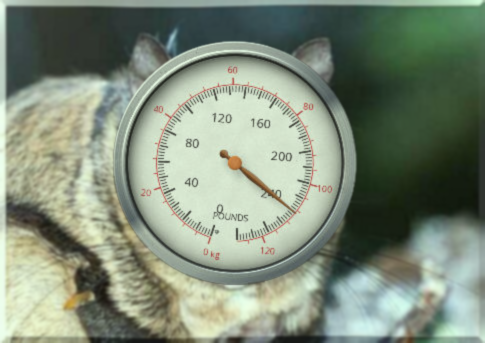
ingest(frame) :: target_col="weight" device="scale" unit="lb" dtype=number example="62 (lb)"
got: 240 (lb)
